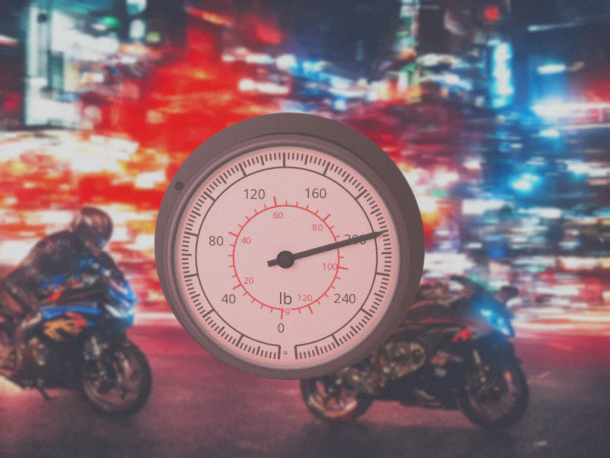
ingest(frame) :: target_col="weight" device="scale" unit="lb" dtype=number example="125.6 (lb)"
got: 200 (lb)
